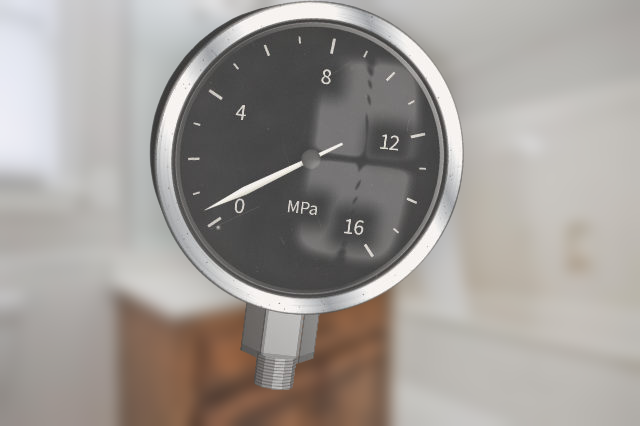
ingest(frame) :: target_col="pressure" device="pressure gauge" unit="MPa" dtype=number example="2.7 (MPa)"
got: 0.5 (MPa)
